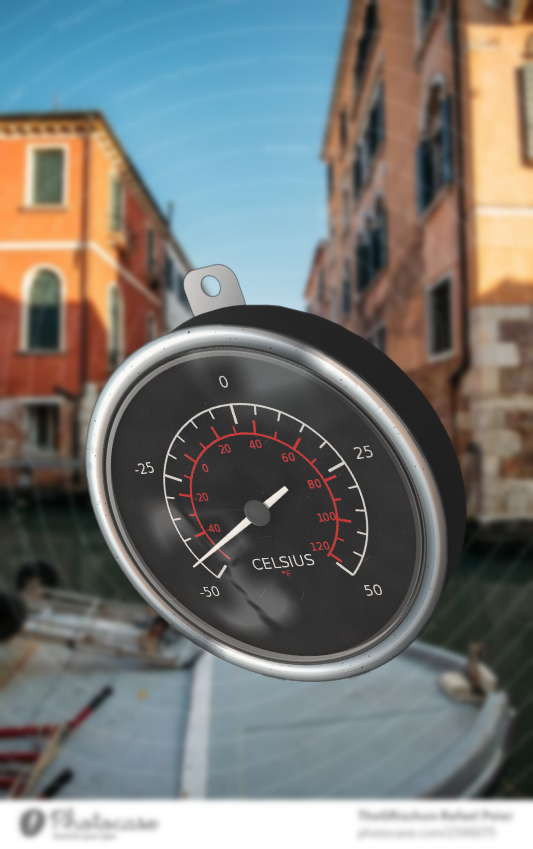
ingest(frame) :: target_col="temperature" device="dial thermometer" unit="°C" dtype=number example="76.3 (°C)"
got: -45 (°C)
